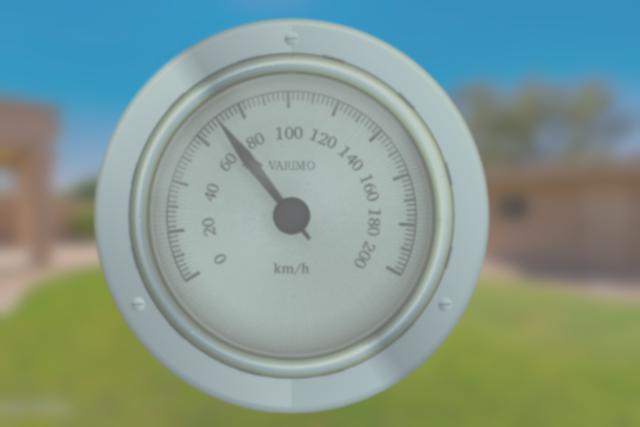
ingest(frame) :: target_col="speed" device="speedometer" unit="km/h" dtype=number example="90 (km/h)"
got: 70 (km/h)
